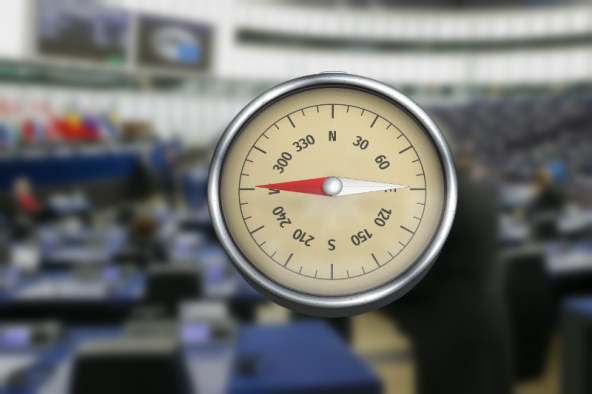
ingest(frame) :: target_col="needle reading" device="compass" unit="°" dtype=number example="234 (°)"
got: 270 (°)
